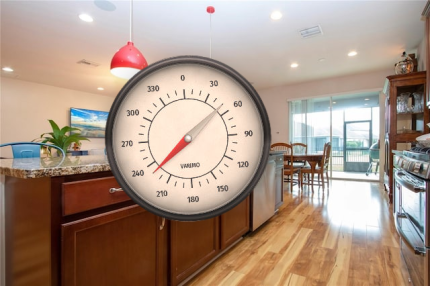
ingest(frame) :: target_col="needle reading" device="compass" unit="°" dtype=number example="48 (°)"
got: 230 (°)
